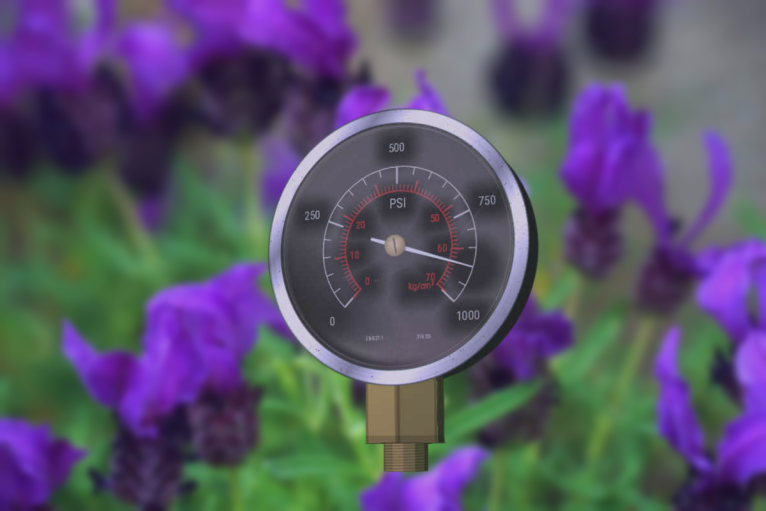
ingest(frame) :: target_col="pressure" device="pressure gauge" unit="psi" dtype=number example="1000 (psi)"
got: 900 (psi)
